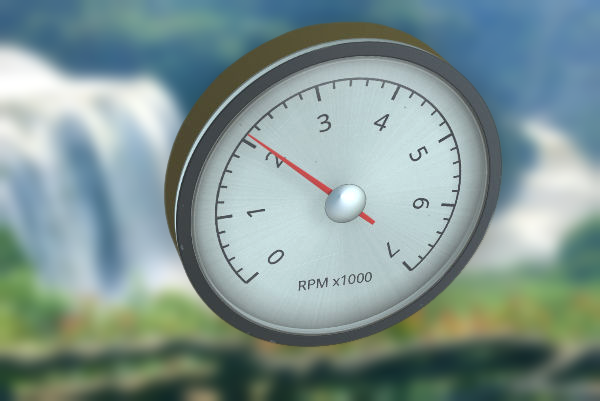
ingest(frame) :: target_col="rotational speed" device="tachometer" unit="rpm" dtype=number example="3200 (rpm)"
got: 2100 (rpm)
